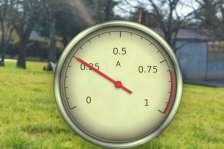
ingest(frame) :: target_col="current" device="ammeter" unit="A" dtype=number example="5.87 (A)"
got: 0.25 (A)
